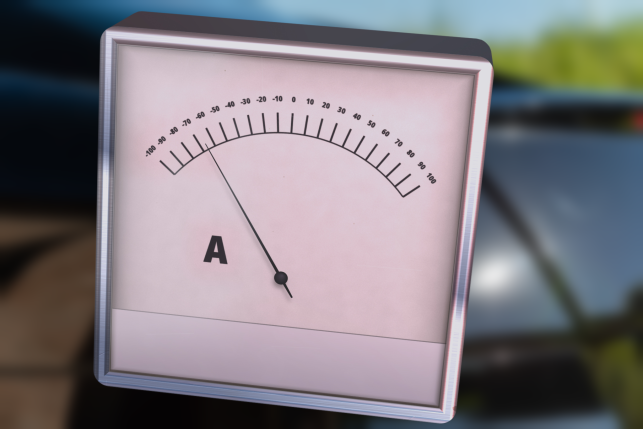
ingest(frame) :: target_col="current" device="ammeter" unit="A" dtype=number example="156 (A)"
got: -65 (A)
